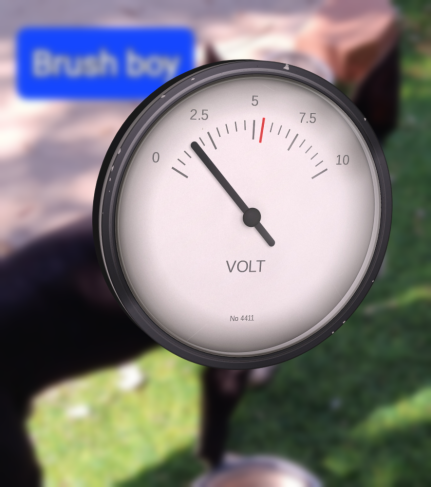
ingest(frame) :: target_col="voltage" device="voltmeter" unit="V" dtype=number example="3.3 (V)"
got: 1.5 (V)
